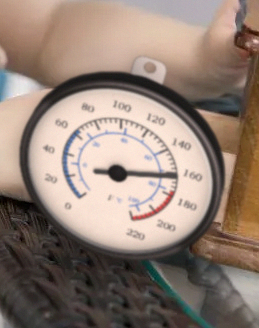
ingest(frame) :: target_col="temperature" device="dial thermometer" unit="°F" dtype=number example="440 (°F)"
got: 160 (°F)
